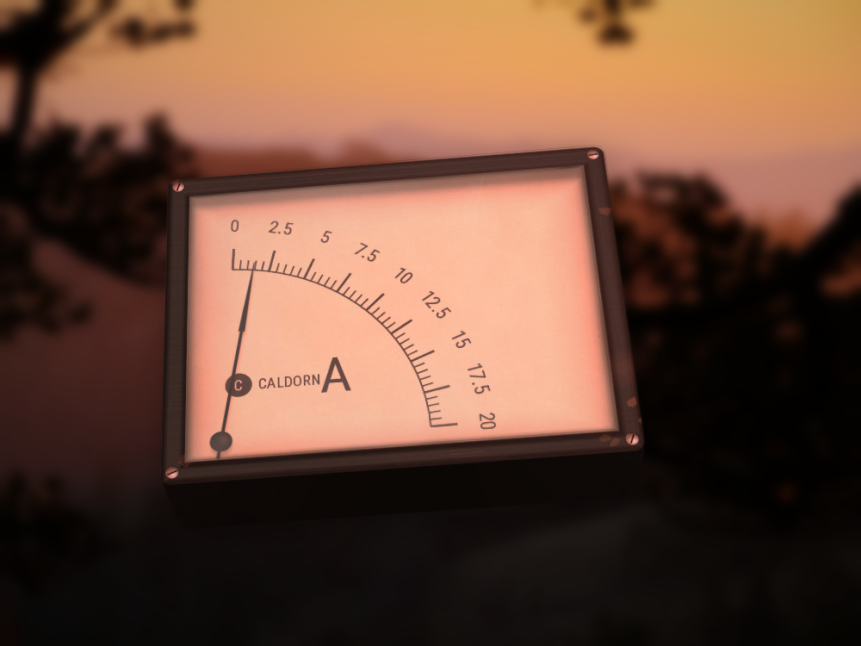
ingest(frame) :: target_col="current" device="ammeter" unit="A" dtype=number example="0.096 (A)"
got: 1.5 (A)
